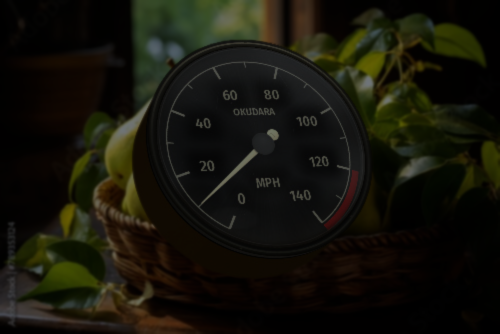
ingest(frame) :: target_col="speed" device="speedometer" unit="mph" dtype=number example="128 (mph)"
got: 10 (mph)
